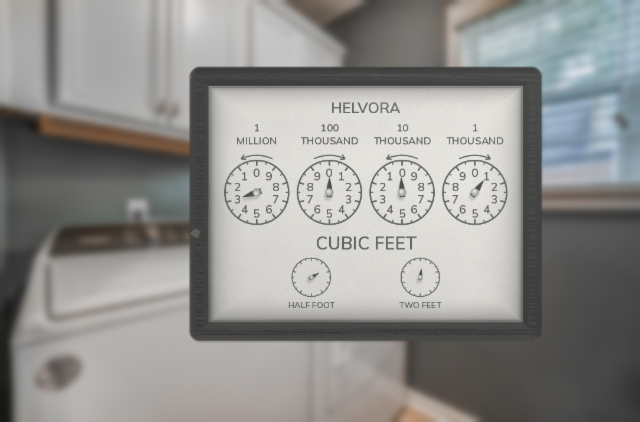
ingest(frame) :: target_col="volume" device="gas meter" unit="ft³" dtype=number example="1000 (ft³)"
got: 300100 (ft³)
